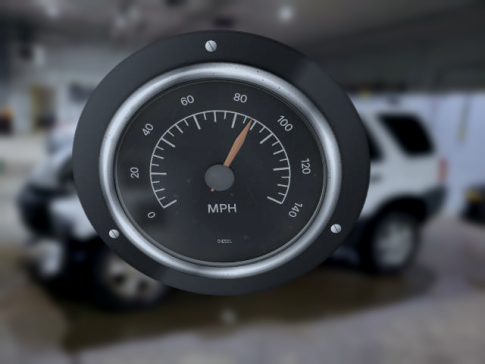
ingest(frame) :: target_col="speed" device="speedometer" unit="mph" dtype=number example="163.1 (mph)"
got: 87.5 (mph)
